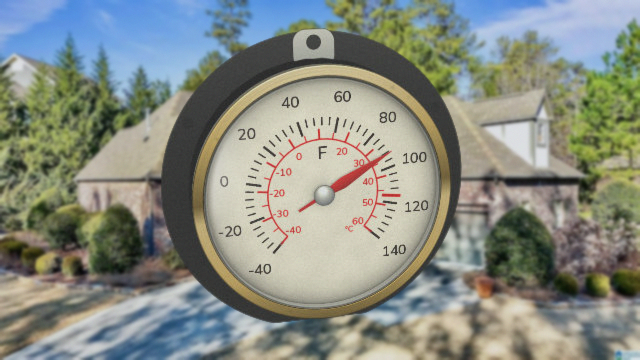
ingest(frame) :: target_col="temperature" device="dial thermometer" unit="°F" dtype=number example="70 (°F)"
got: 92 (°F)
